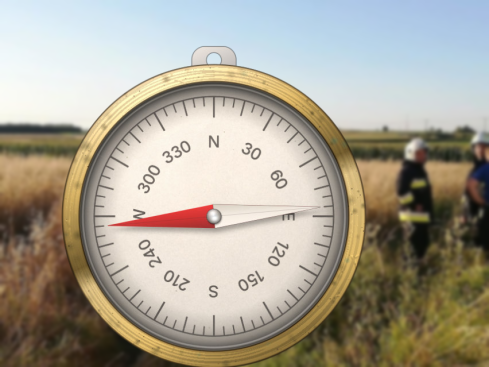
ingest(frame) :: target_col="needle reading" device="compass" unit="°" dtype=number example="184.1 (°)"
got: 265 (°)
